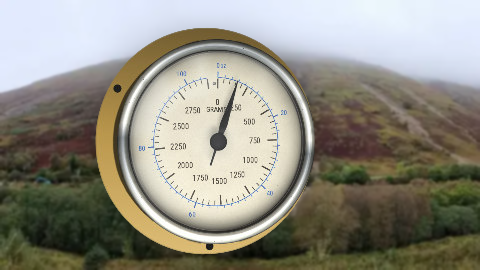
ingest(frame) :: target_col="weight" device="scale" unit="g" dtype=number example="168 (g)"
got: 150 (g)
